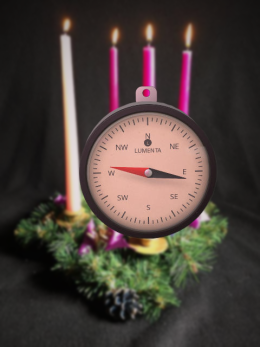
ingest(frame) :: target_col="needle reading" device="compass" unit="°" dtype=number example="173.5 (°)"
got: 280 (°)
